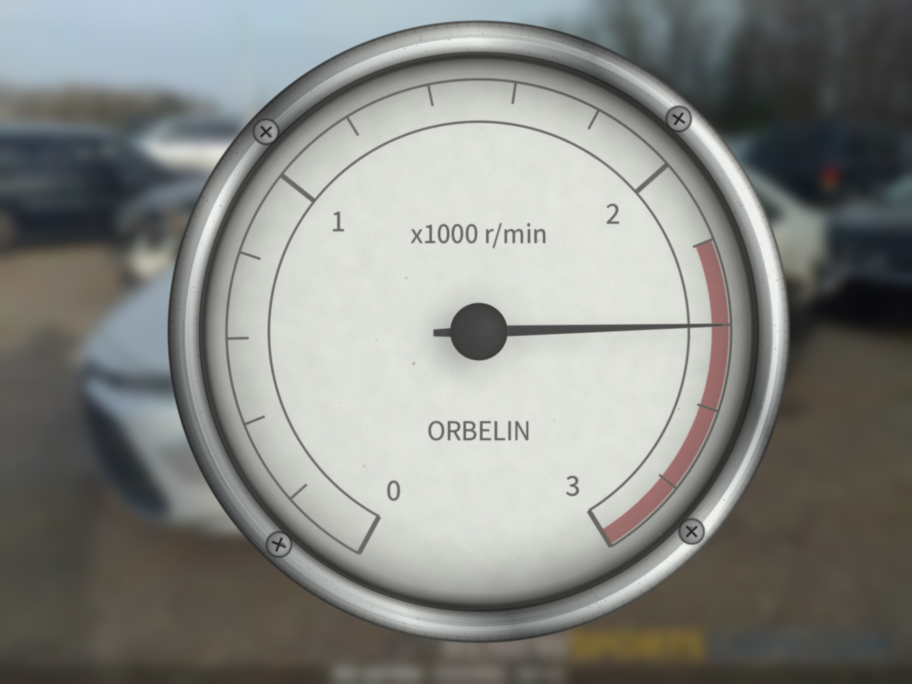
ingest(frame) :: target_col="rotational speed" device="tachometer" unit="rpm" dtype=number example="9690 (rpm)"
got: 2400 (rpm)
